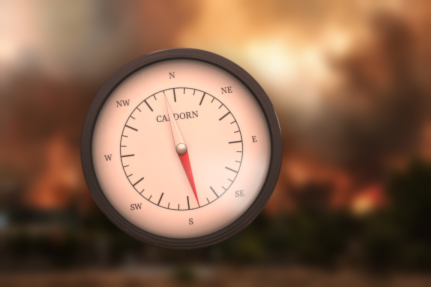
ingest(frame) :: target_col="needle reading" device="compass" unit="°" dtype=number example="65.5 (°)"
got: 170 (°)
